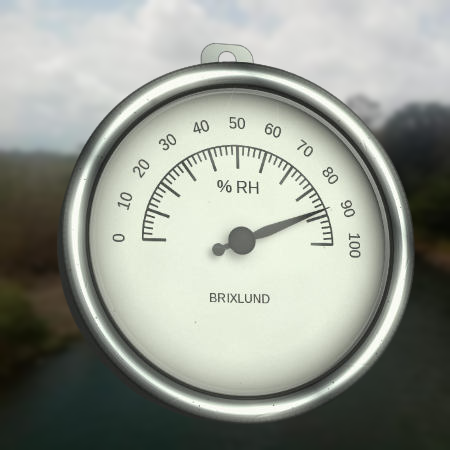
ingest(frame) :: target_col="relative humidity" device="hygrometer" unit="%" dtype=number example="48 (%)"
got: 88 (%)
